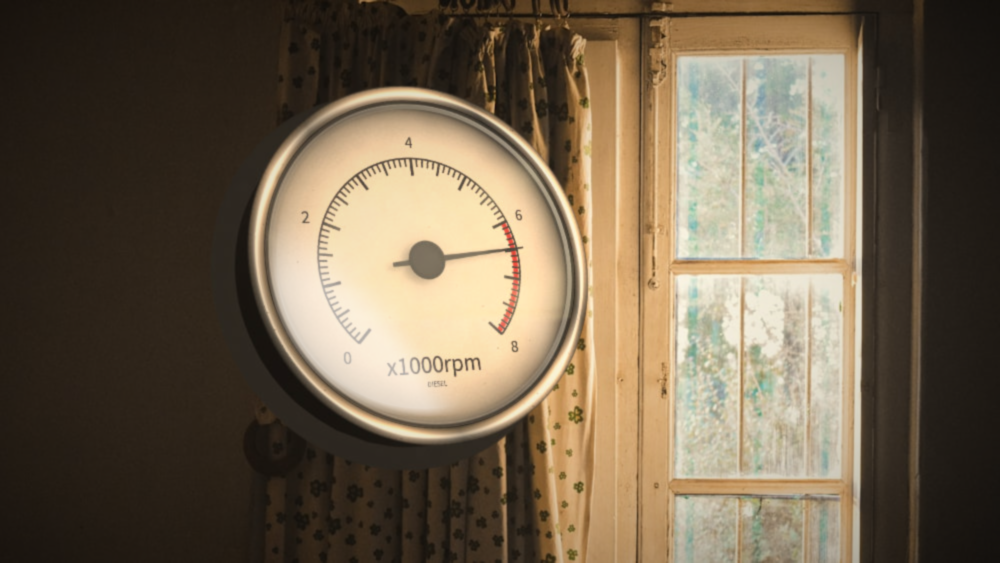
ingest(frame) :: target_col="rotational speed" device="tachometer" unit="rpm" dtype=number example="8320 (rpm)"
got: 6500 (rpm)
